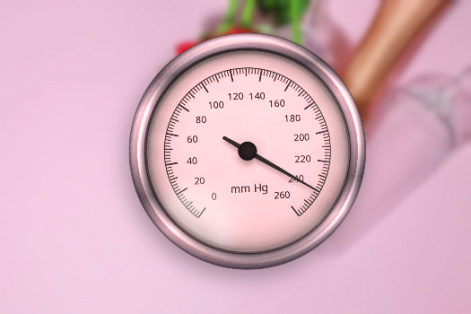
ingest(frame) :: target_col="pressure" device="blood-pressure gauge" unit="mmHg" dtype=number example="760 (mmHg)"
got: 240 (mmHg)
